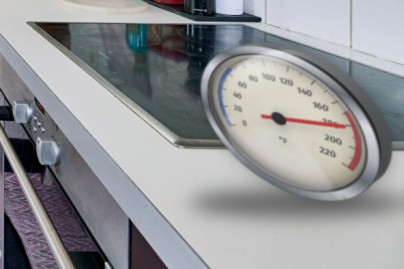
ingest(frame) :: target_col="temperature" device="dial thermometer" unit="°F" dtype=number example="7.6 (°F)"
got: 180 (°F)
